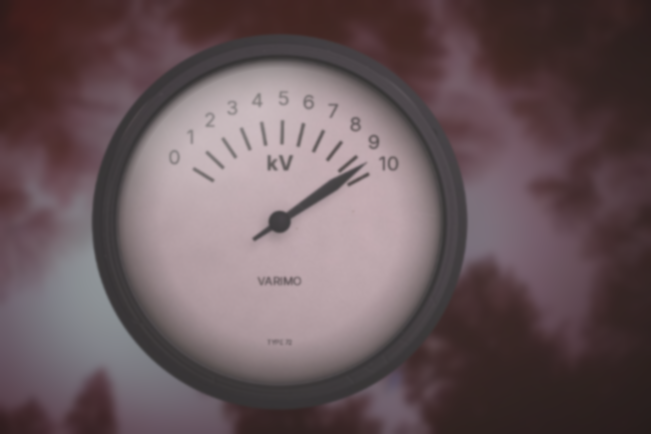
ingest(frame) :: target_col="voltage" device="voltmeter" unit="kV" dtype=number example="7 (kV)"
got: 9.5 (kV)
